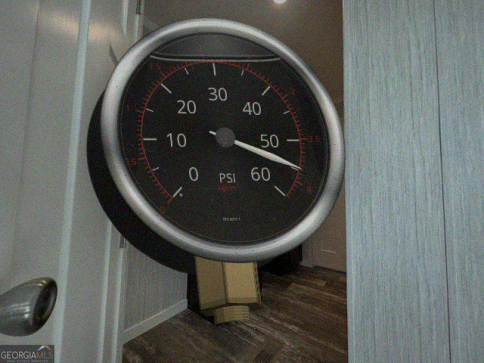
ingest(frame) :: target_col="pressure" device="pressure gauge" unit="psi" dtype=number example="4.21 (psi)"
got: 55 (psi)
